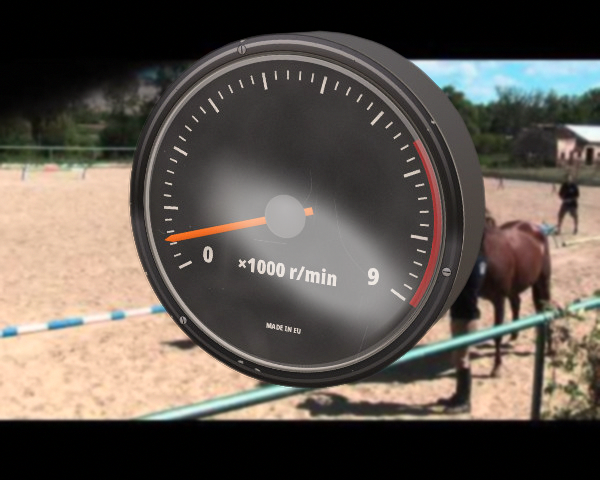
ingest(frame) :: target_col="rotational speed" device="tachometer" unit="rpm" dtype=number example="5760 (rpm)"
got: 500 (rpm)
